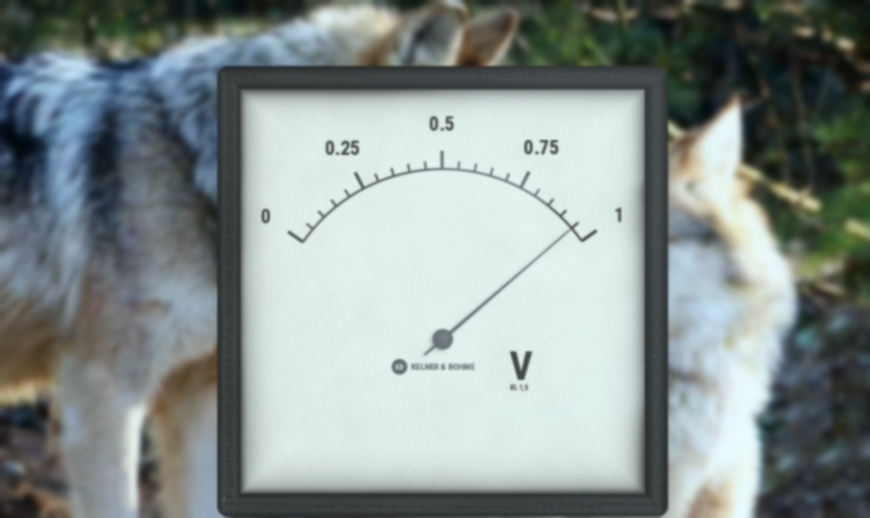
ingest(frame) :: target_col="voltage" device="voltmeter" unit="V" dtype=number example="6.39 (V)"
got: 0.95 (V)
